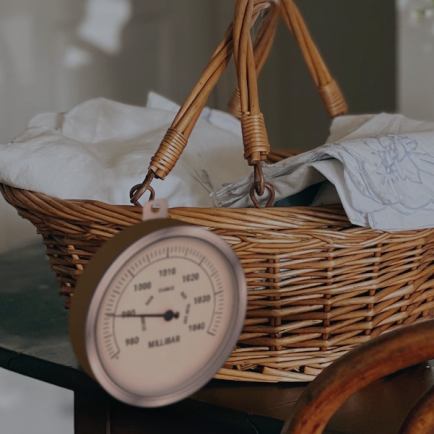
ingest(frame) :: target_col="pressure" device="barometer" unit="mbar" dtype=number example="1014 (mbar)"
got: 990 (mbar)
